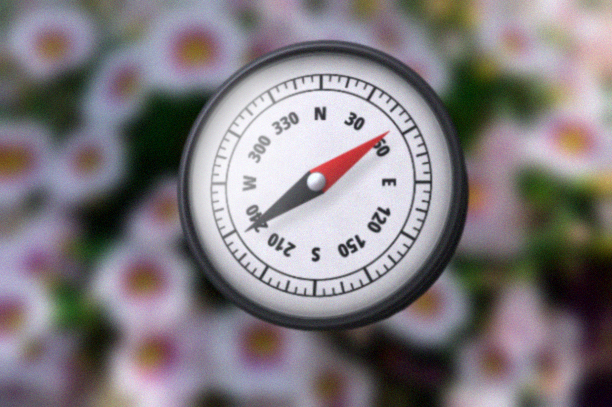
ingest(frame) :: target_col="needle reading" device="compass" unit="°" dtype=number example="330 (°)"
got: 55 (°)
